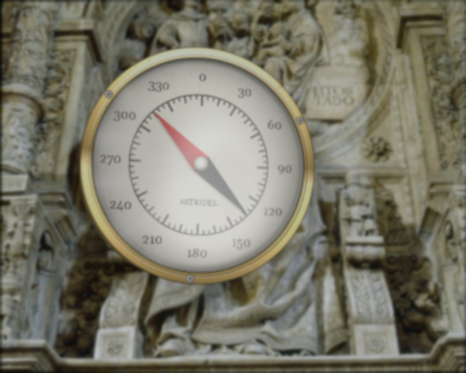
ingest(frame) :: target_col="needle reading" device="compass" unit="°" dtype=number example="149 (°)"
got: 315 (°)
